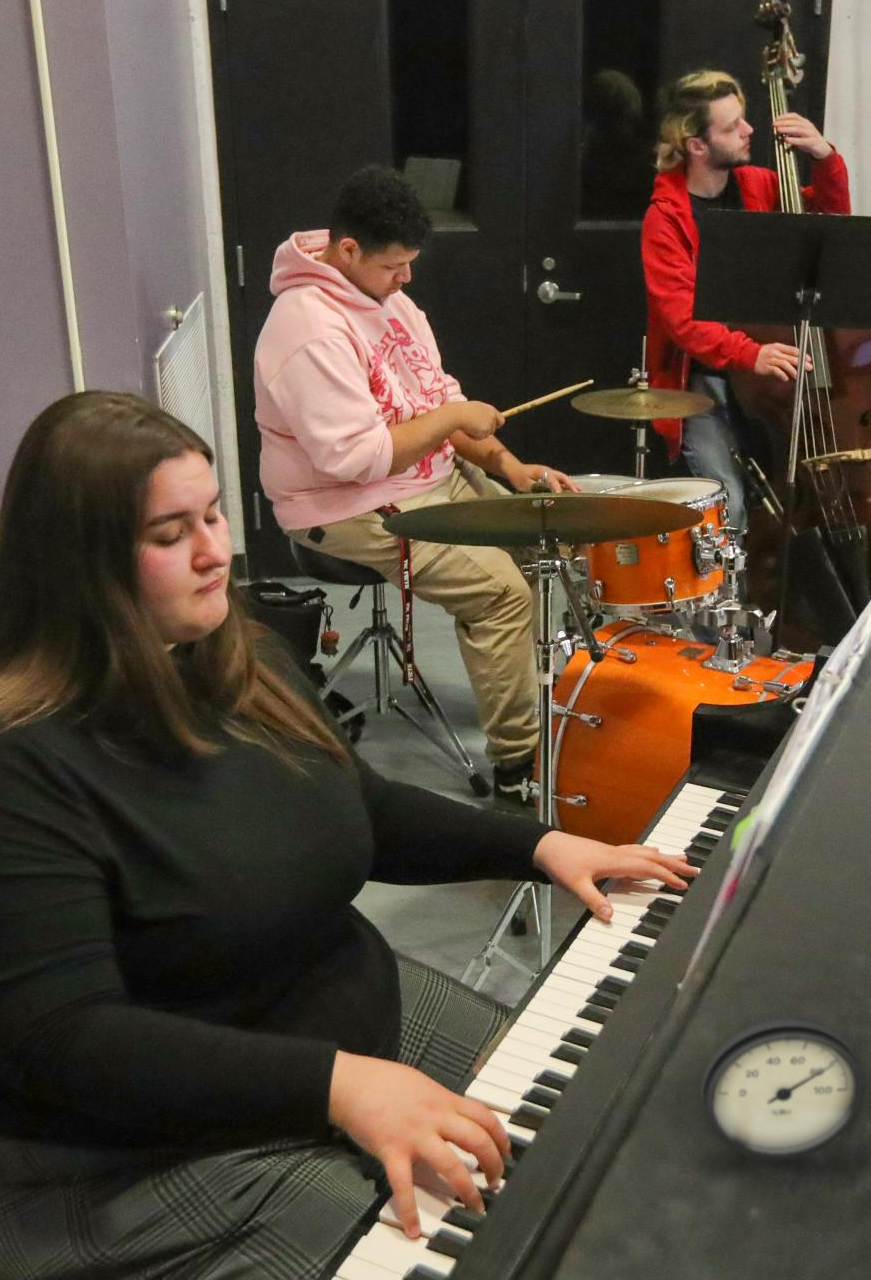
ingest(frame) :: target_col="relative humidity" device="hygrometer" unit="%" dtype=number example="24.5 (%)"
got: 80 (%)
